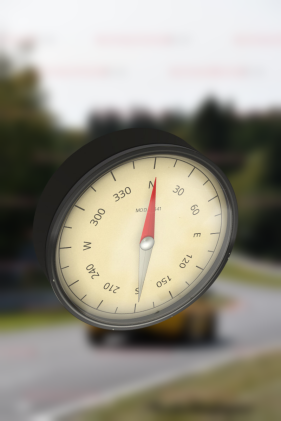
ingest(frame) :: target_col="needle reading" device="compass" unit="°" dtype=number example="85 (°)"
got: 0 (°)
